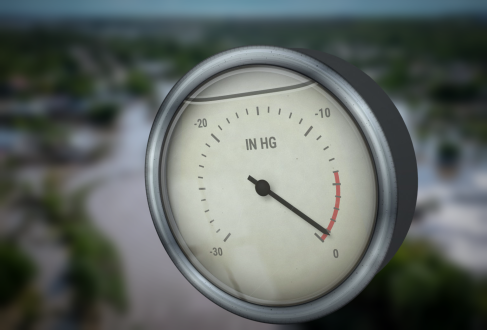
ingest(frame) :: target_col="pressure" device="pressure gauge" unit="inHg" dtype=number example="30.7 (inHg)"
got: -1 (inHg)
